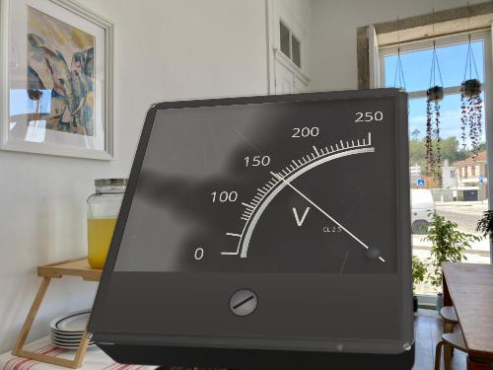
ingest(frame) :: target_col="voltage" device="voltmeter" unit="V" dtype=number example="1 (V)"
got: 150 (V)
